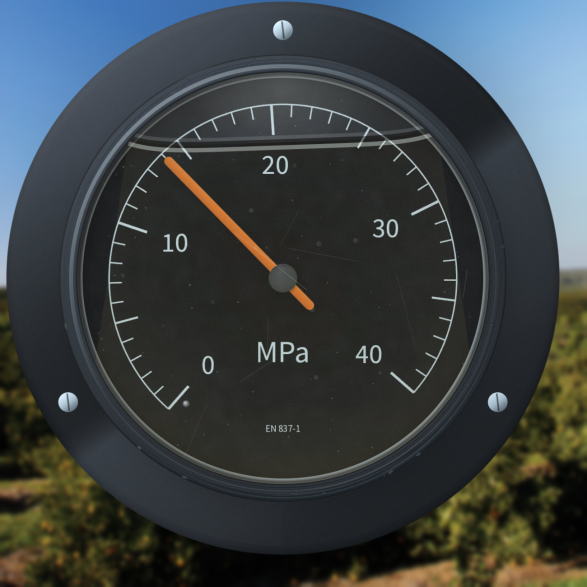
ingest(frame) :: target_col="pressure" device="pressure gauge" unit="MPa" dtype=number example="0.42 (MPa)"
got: 14 (MPa)
